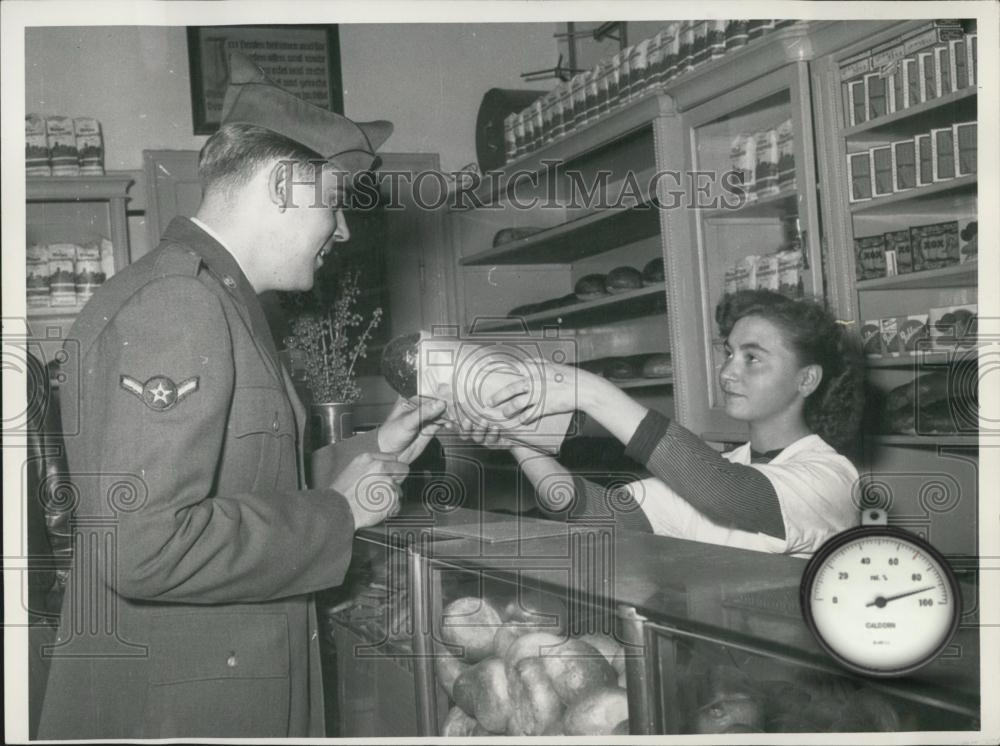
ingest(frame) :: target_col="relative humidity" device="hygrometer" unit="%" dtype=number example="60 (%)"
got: 90 (%)
